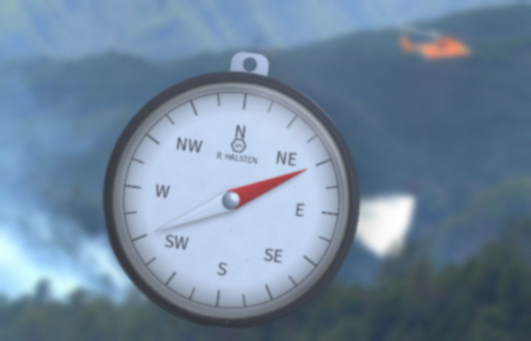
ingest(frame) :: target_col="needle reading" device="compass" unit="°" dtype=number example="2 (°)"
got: 60 (°)
